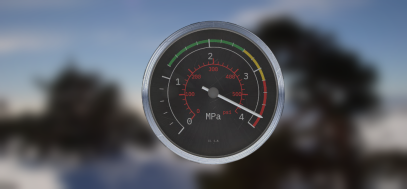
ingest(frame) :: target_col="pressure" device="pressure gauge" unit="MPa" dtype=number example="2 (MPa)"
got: 3.8 (MPa)
